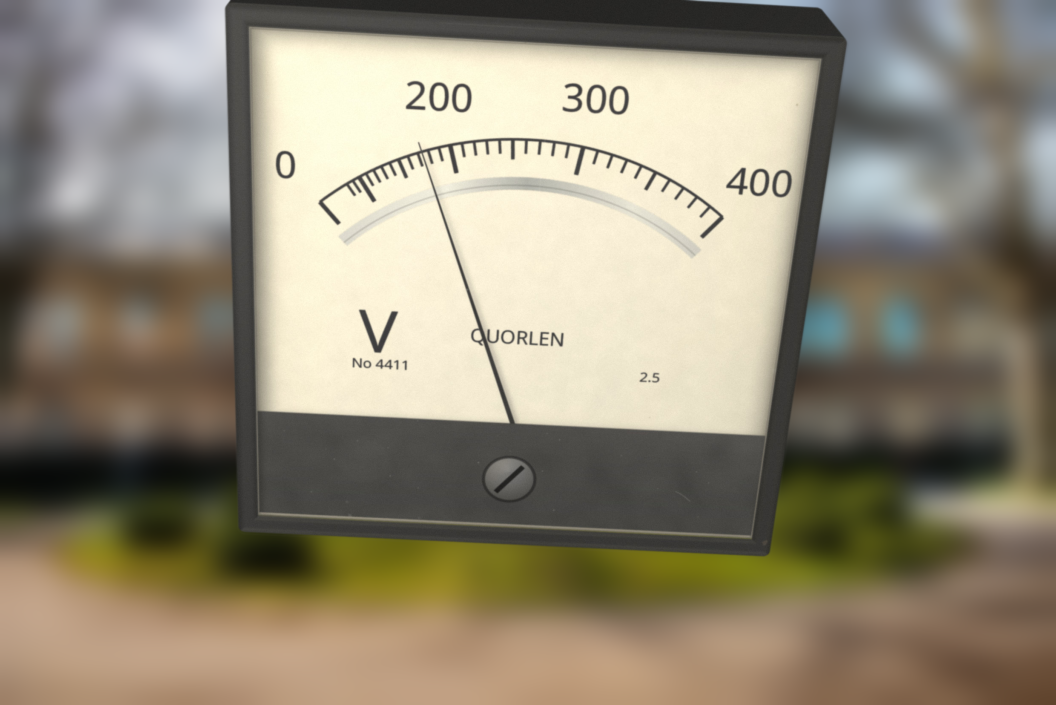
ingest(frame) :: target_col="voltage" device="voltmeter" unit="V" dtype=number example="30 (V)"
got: 175 (V)
